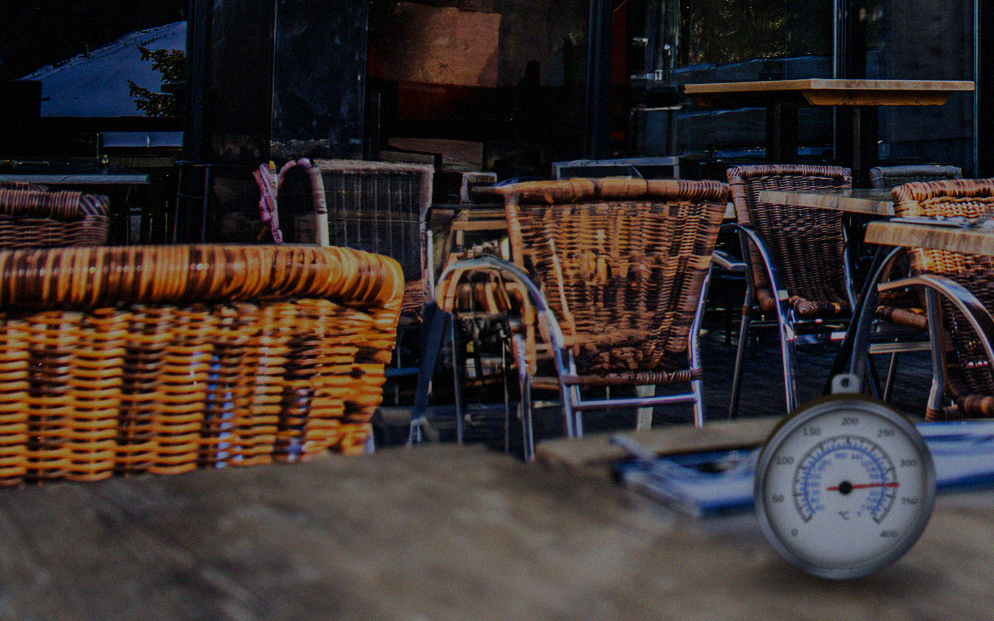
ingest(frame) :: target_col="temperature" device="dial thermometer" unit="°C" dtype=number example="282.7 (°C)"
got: 325 (°C)
